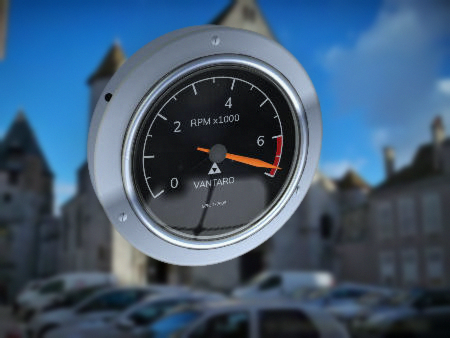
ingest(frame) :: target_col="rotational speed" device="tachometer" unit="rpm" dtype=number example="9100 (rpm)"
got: 6750 (rpm)
